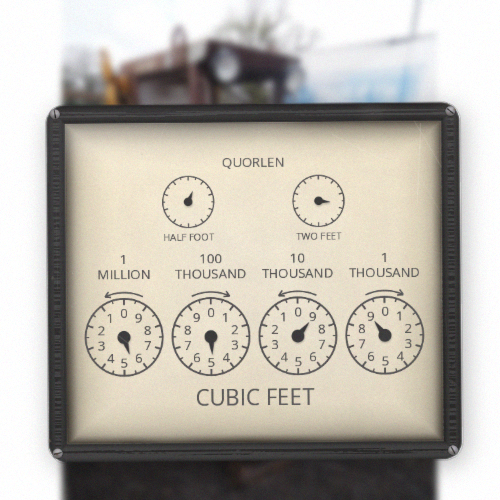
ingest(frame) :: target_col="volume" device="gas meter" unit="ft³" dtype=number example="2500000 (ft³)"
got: 548900 (ft³)
